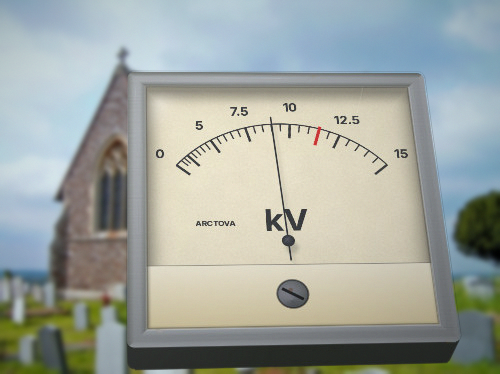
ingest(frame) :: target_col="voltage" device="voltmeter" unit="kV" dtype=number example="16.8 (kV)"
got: 9 (kV)
